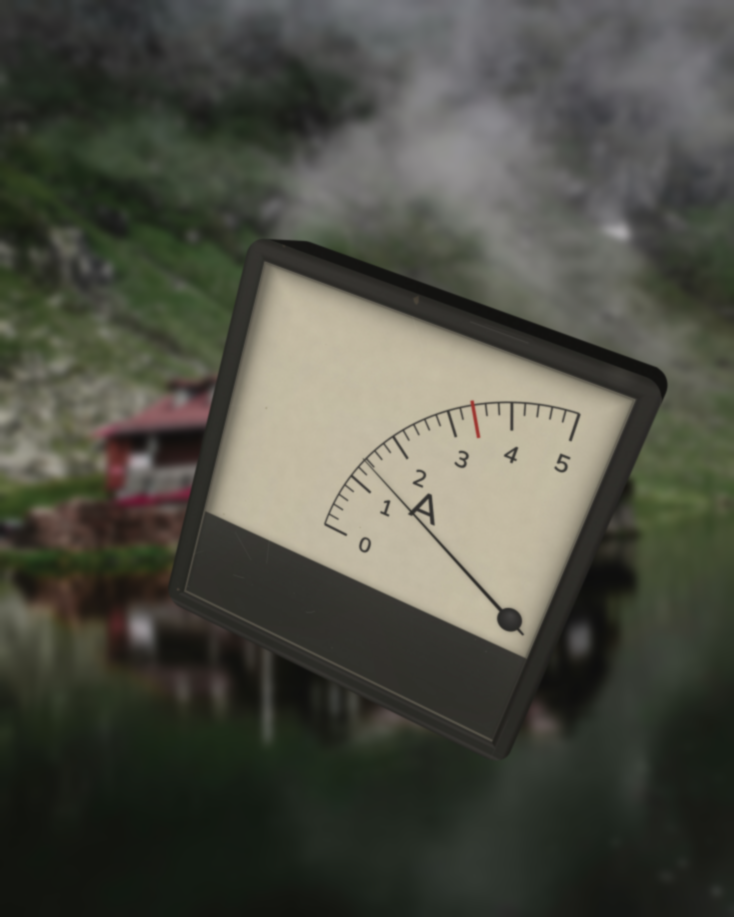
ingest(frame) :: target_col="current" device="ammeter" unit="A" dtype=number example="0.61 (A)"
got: 1.4 (A)
